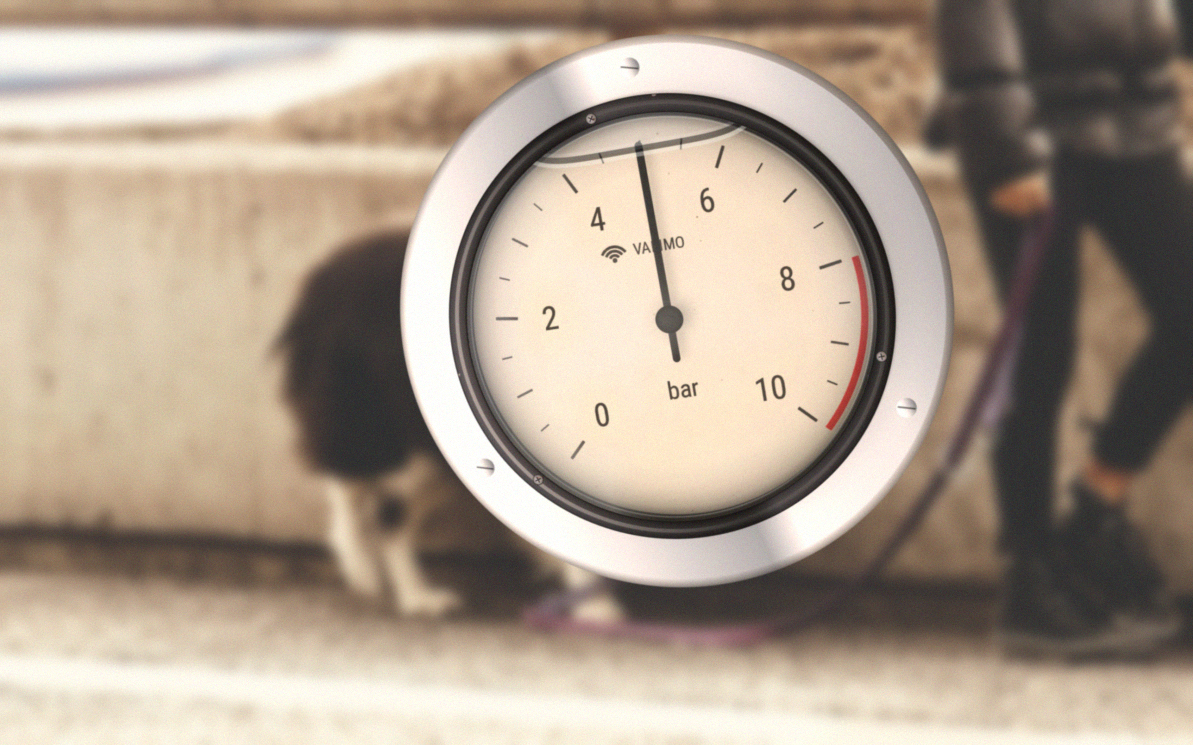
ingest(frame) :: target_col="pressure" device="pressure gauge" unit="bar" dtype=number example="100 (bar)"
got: 5 (bar)
